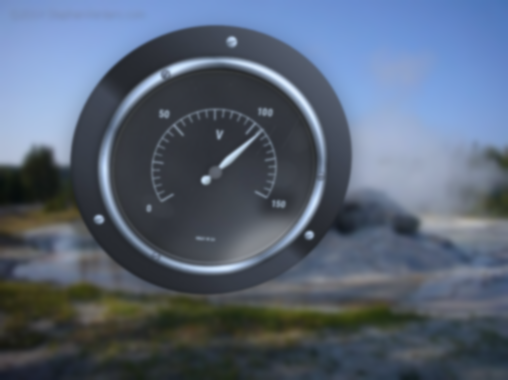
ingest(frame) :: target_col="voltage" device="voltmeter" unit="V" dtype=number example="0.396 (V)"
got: 105 (V)
